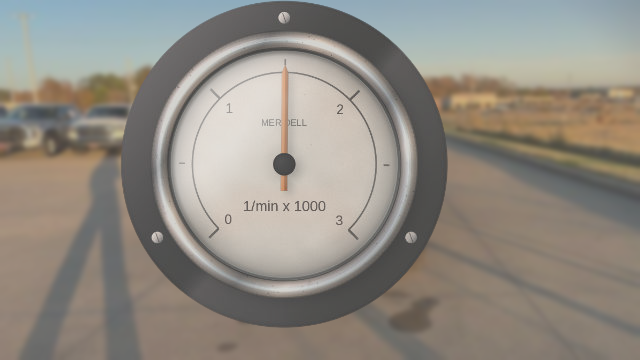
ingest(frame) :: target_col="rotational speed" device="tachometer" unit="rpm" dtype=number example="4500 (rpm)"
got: 1500 (rpm)
